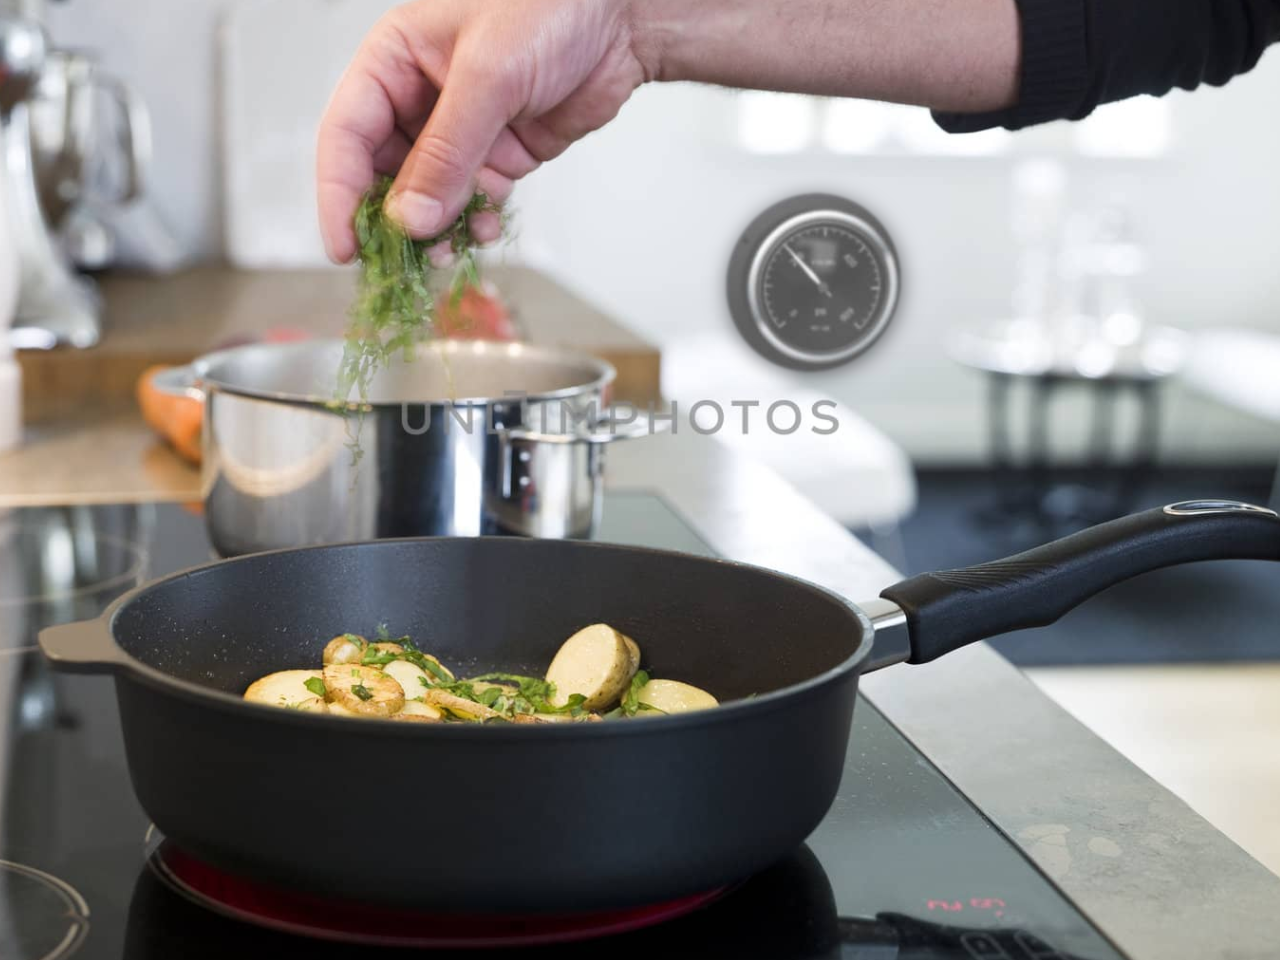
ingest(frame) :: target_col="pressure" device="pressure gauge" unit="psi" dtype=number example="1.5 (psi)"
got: 200 (psi)
